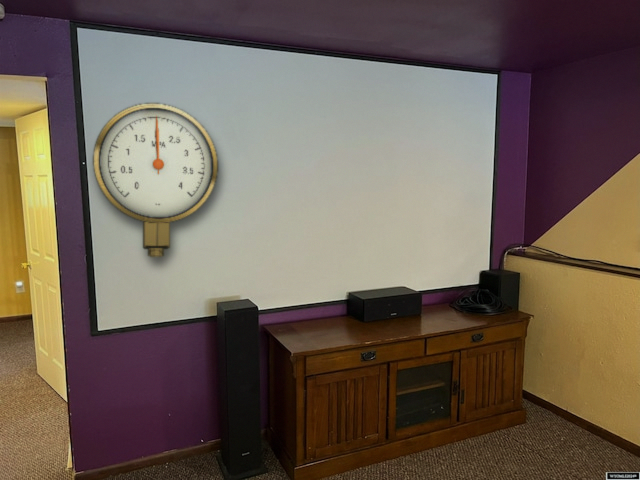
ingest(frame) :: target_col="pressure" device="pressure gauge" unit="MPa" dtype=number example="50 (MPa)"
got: 2 (MPa)
